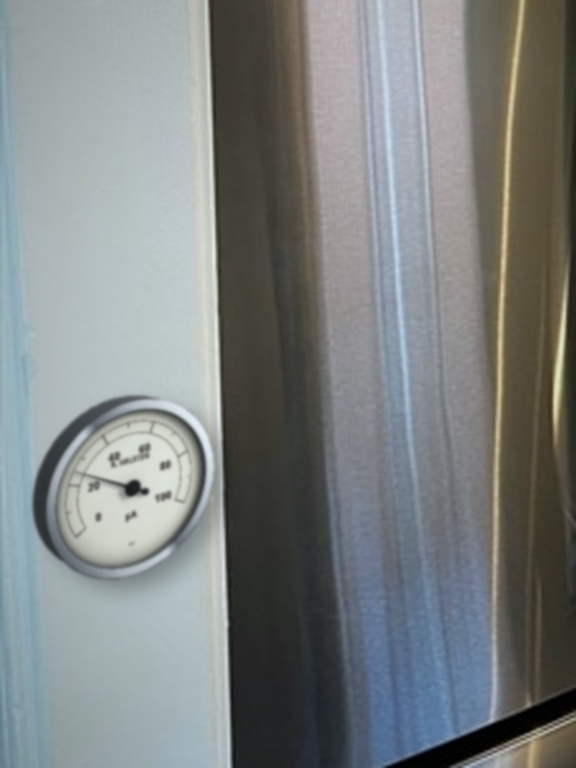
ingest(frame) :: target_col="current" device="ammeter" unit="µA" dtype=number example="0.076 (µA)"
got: 25 (µA)
